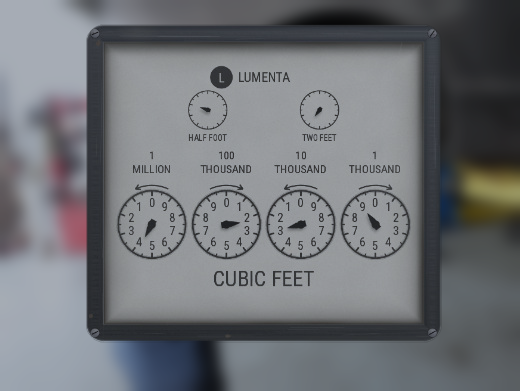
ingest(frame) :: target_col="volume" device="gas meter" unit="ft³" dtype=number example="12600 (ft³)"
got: 422900 (ft³)
